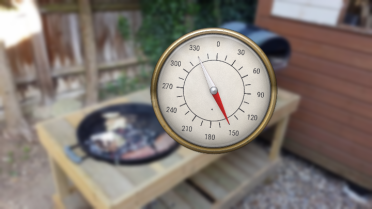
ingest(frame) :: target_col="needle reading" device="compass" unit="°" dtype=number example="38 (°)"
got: 150 (°)
